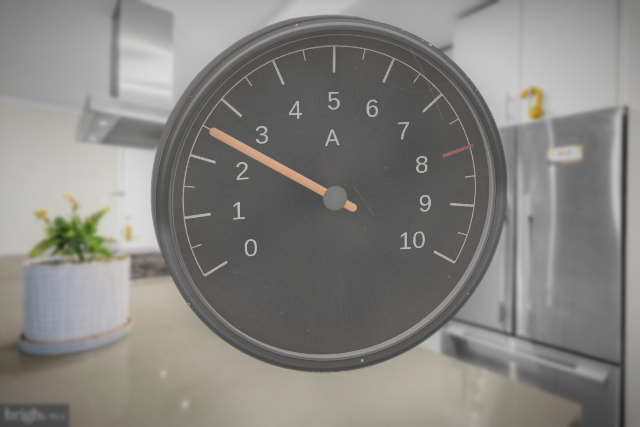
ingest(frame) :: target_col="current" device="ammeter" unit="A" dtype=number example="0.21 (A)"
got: 2.5 (A)
